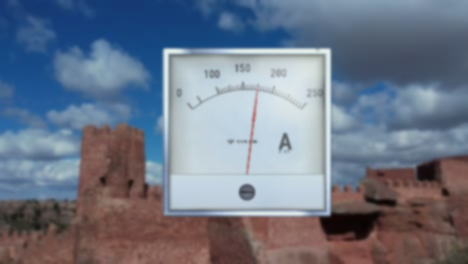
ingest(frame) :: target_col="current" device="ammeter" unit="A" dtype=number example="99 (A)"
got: 175 (A)
